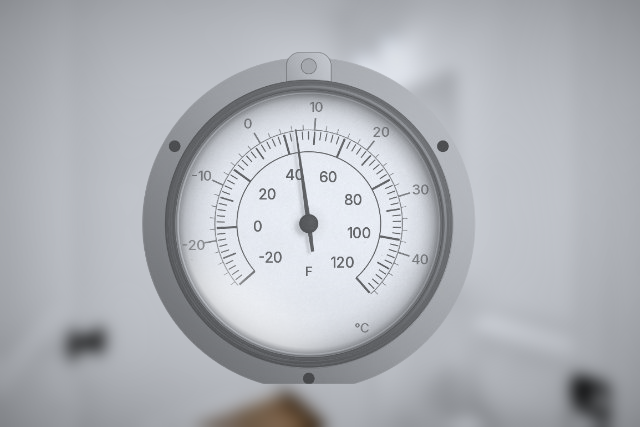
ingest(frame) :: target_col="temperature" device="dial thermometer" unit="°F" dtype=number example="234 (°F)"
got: 44 (°F)
